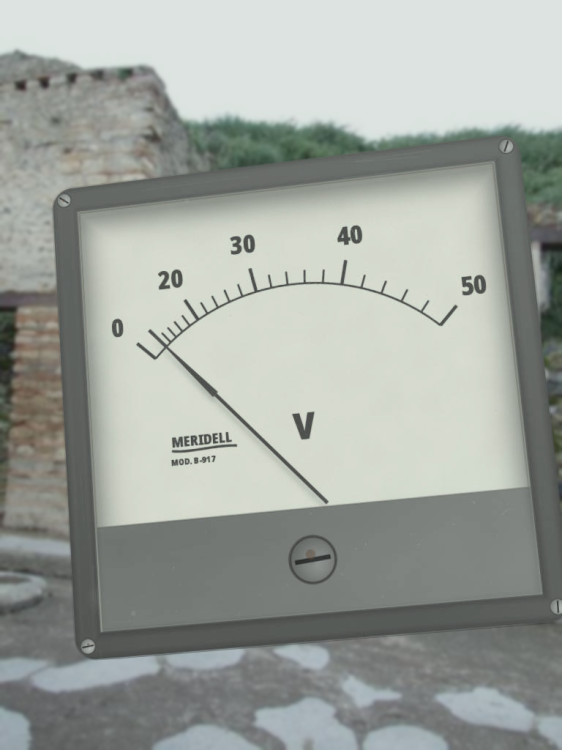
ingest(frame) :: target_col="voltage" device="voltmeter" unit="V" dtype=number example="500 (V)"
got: 10 (V)
